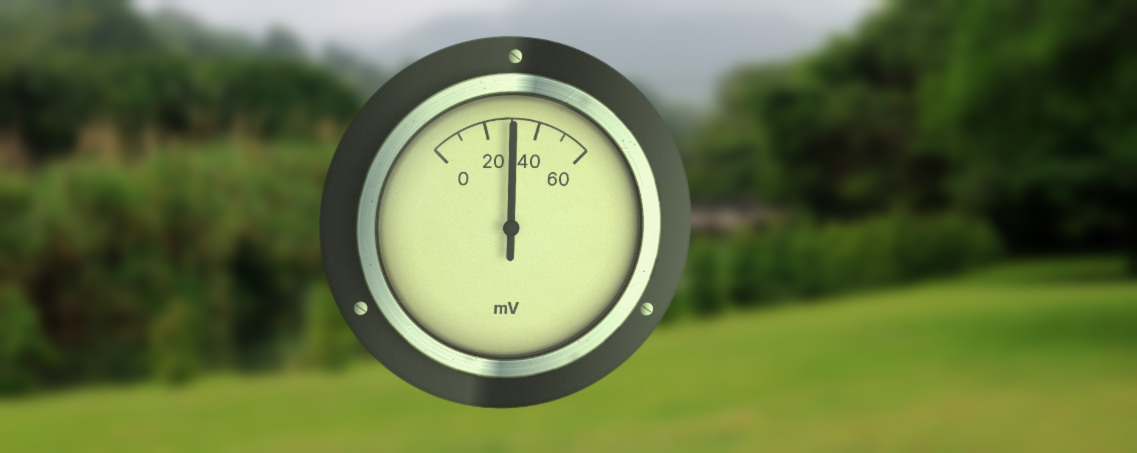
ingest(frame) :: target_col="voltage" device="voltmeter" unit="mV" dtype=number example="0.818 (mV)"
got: 30 (mV)
